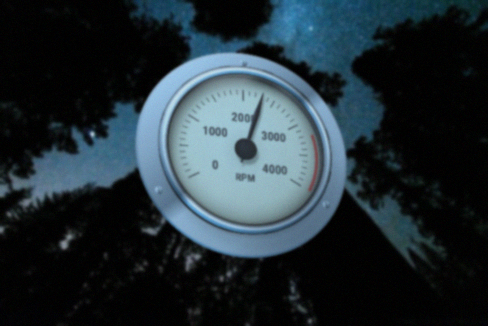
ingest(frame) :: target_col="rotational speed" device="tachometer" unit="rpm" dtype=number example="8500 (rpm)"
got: 2300 (rpm)
